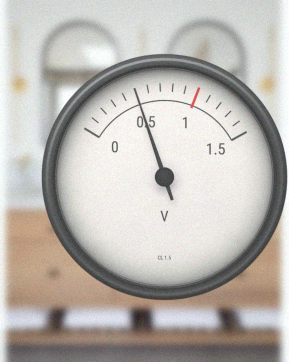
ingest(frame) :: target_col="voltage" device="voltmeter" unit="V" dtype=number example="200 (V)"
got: 0.5 (V)
